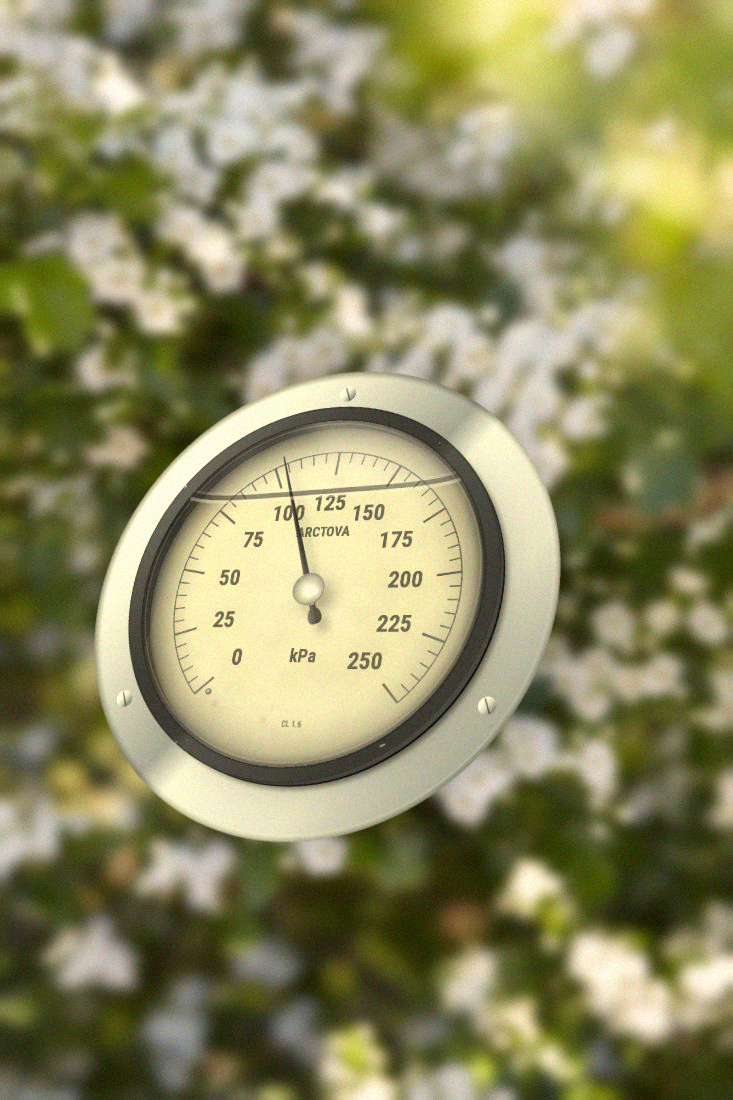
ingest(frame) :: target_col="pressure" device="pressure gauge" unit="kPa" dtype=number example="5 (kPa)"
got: 105 (kPa)
